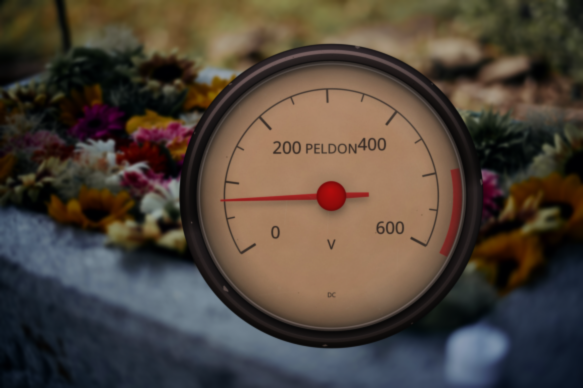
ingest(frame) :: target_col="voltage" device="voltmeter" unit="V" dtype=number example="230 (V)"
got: 75 (V)
